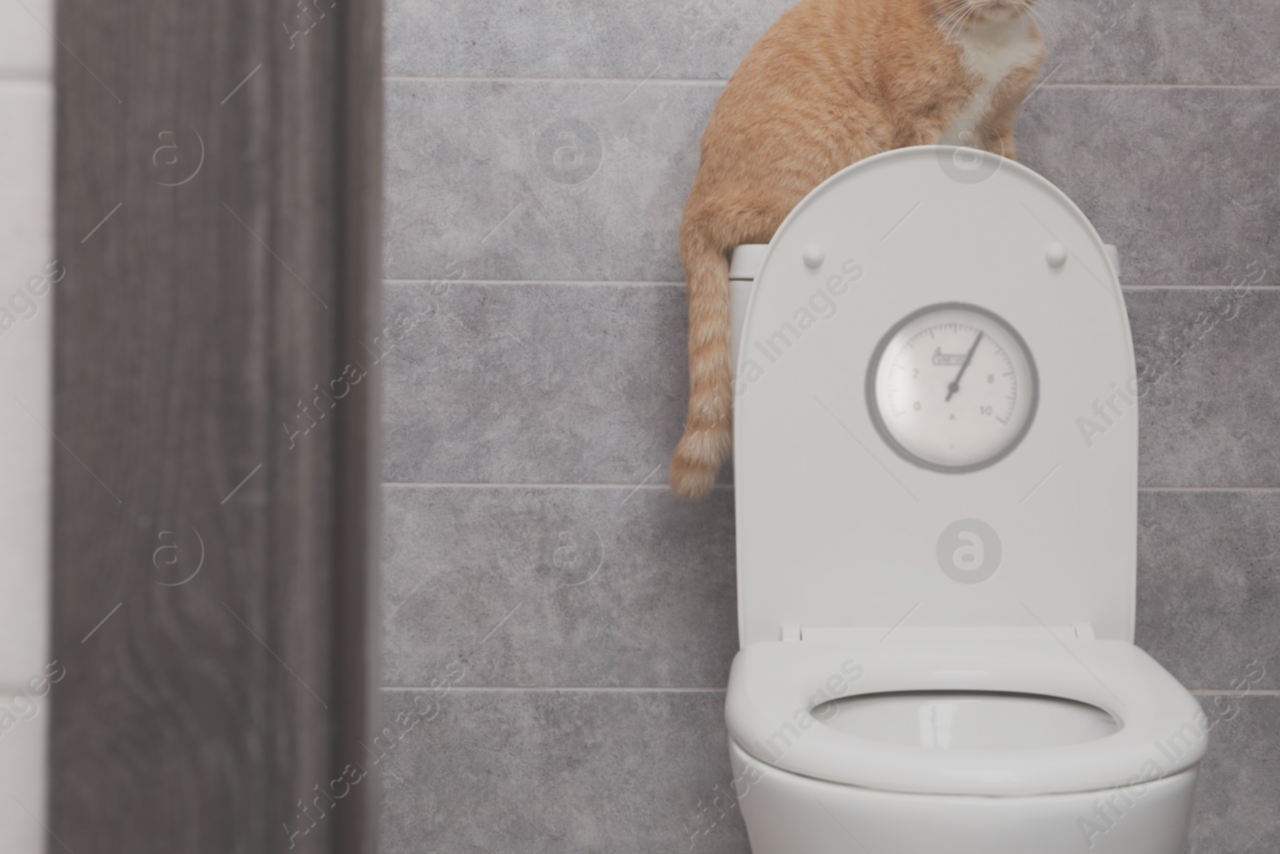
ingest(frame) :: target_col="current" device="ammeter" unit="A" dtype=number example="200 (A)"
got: 6 (A)
